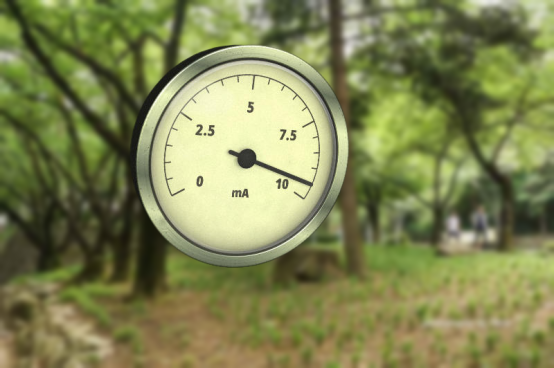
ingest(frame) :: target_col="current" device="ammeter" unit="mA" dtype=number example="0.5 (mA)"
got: 9.5 (mA)
